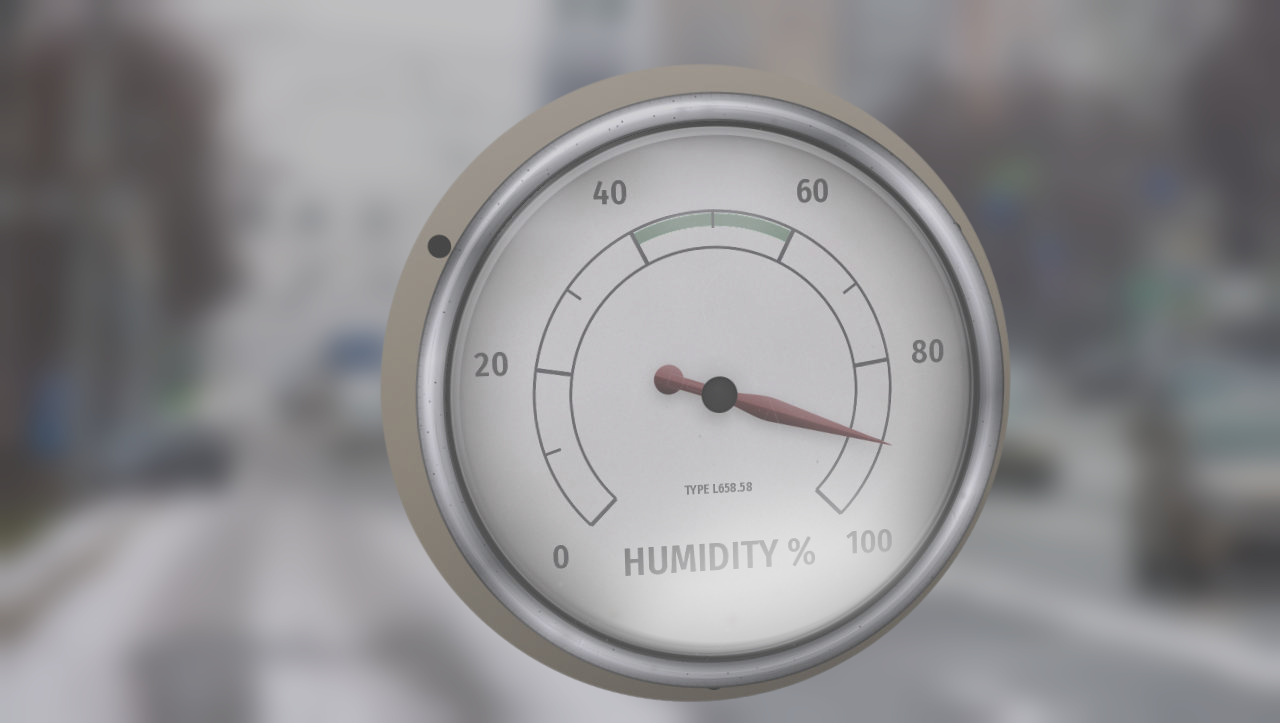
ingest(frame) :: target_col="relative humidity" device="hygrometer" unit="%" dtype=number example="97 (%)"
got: 90 (%)
